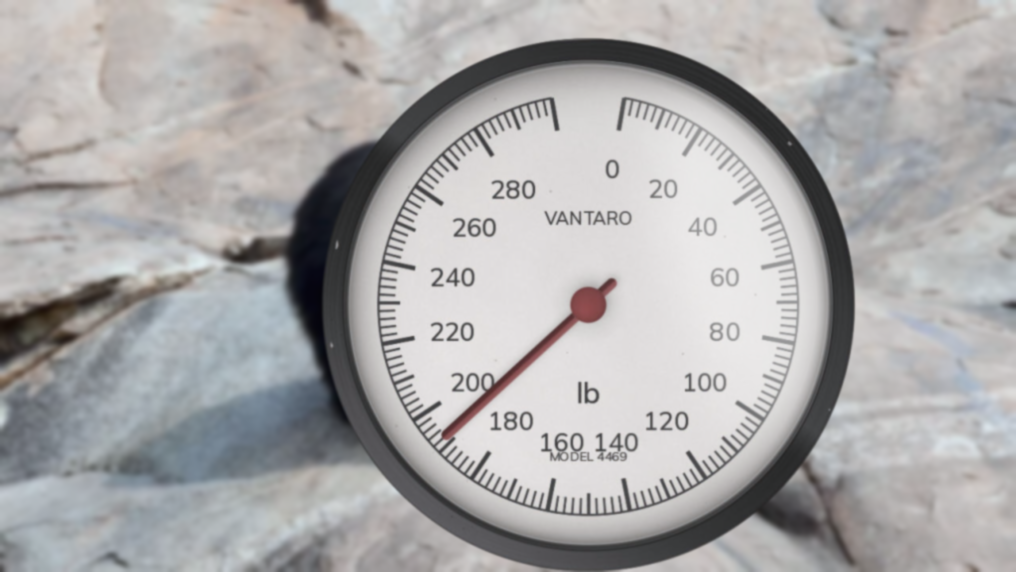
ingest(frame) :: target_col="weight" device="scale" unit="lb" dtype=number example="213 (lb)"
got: 192 (lb)
